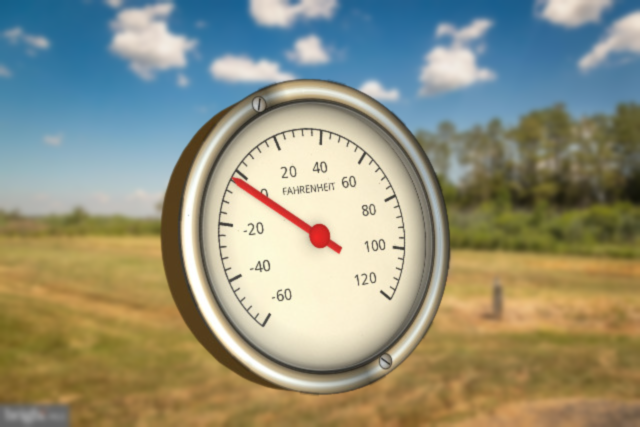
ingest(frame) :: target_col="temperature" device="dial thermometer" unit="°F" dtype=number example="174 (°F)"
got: -4 (°F)
